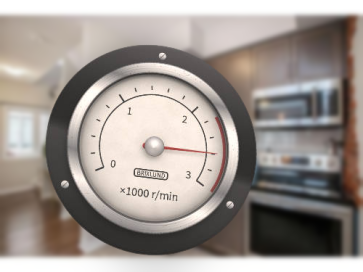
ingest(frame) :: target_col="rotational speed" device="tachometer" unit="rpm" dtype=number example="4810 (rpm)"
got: 2600 (rpm)
